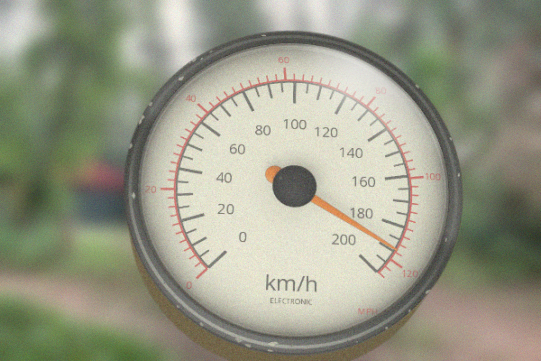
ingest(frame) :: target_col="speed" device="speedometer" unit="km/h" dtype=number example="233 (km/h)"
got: 190 (km/h)
